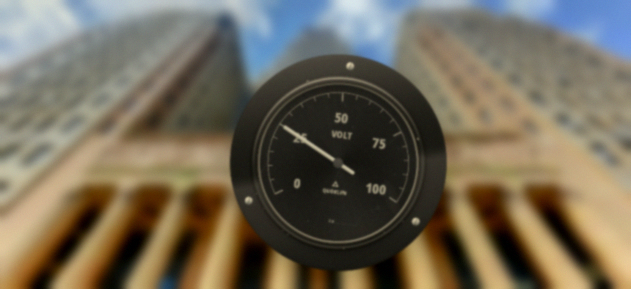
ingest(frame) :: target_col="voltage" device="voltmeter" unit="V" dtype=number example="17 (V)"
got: 25 (V)
